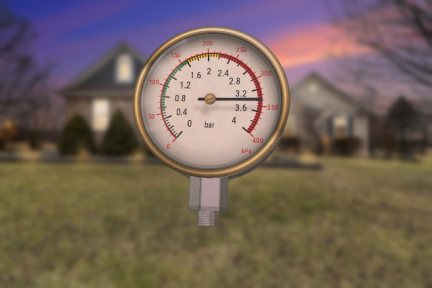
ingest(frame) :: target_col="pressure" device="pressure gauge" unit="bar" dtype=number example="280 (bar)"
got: 3.4 (bar)
